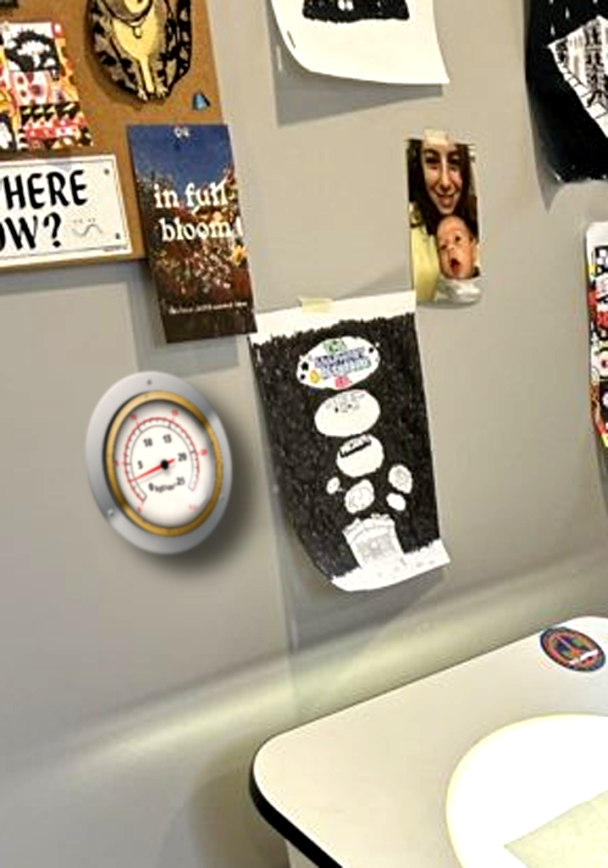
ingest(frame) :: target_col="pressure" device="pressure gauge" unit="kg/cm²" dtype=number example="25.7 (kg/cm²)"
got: 3 (kg/cm²)
